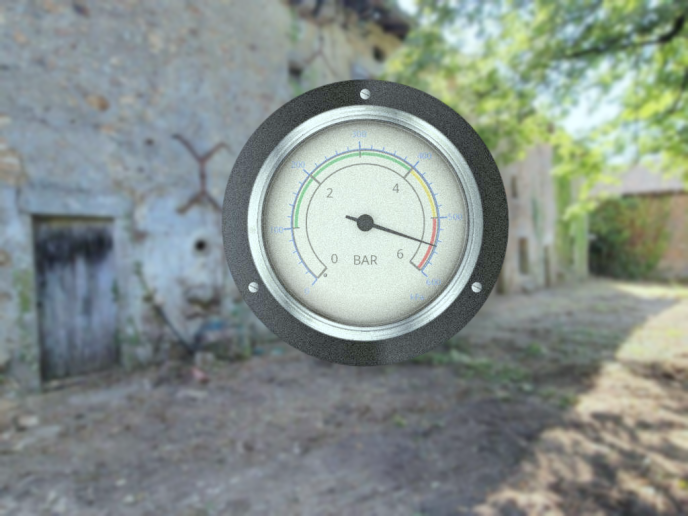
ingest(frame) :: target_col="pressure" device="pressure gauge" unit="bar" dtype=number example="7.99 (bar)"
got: 5.5 (bar)
